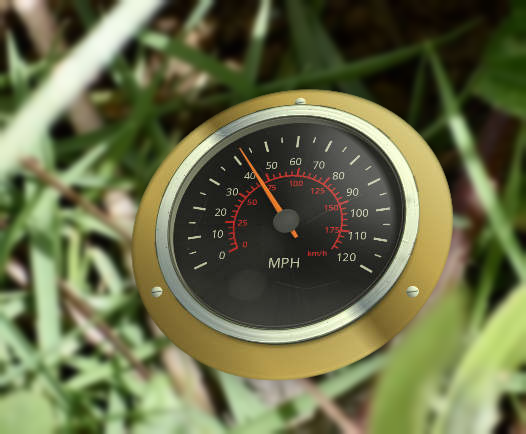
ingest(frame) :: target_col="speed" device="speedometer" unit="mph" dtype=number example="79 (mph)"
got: 42.5 (mph)
